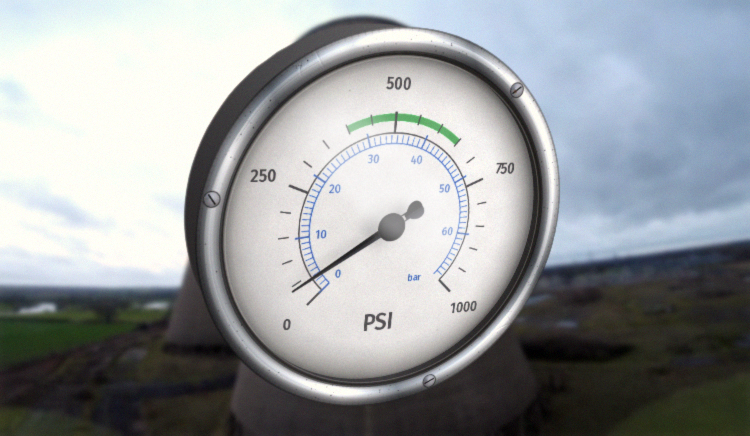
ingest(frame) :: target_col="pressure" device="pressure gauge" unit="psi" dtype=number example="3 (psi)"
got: 50 (psi)
